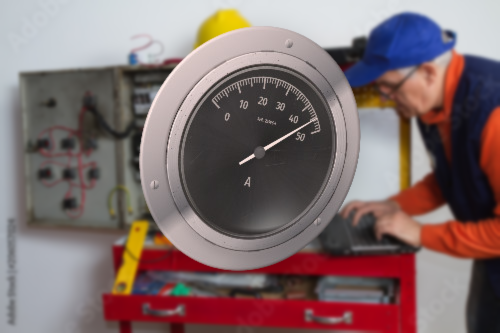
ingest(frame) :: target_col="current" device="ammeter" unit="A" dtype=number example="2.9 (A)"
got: 45 (A)
